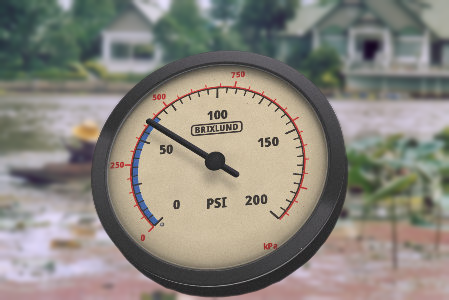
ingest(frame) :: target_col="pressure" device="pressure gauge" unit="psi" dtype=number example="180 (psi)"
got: 60 (psi)
